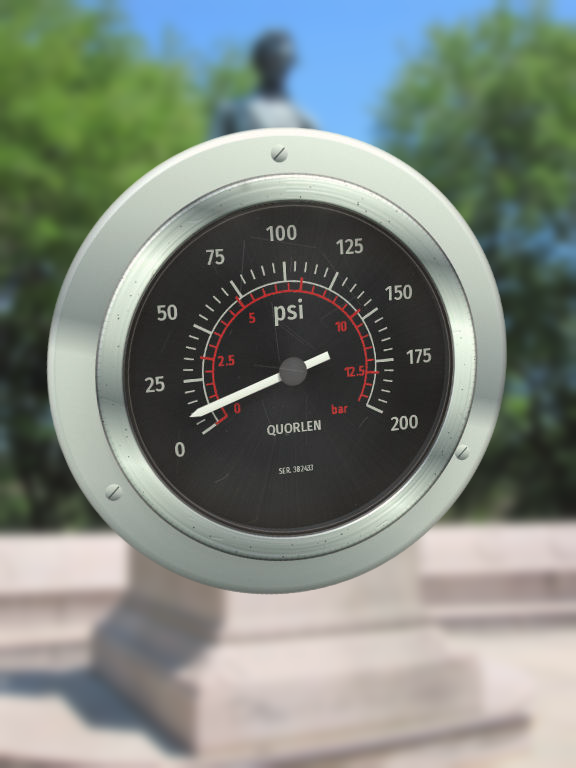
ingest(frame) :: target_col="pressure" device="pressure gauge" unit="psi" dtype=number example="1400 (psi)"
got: 10 (psi)
